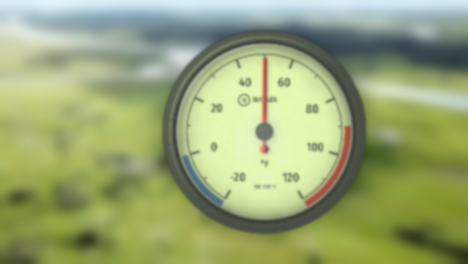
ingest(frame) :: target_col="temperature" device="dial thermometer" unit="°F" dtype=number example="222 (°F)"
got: 50 (°F)
